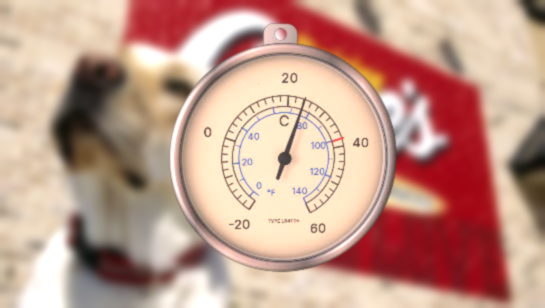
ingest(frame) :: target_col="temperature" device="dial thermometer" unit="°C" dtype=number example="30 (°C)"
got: 24 (°C)
